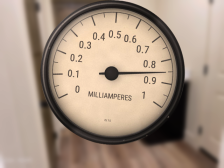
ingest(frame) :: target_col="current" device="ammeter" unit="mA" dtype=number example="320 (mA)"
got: 0.85 (mA)
